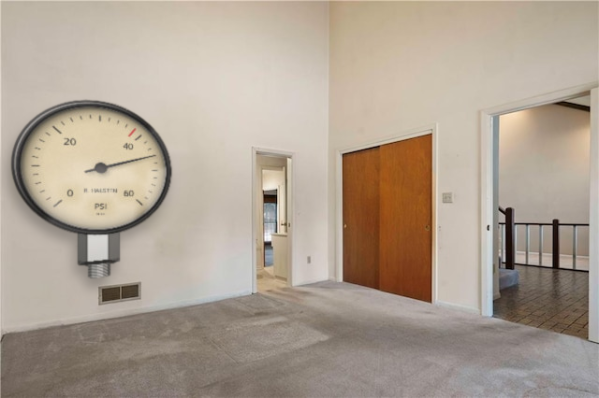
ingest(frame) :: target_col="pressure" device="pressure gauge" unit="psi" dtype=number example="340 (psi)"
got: 46 (psi)
